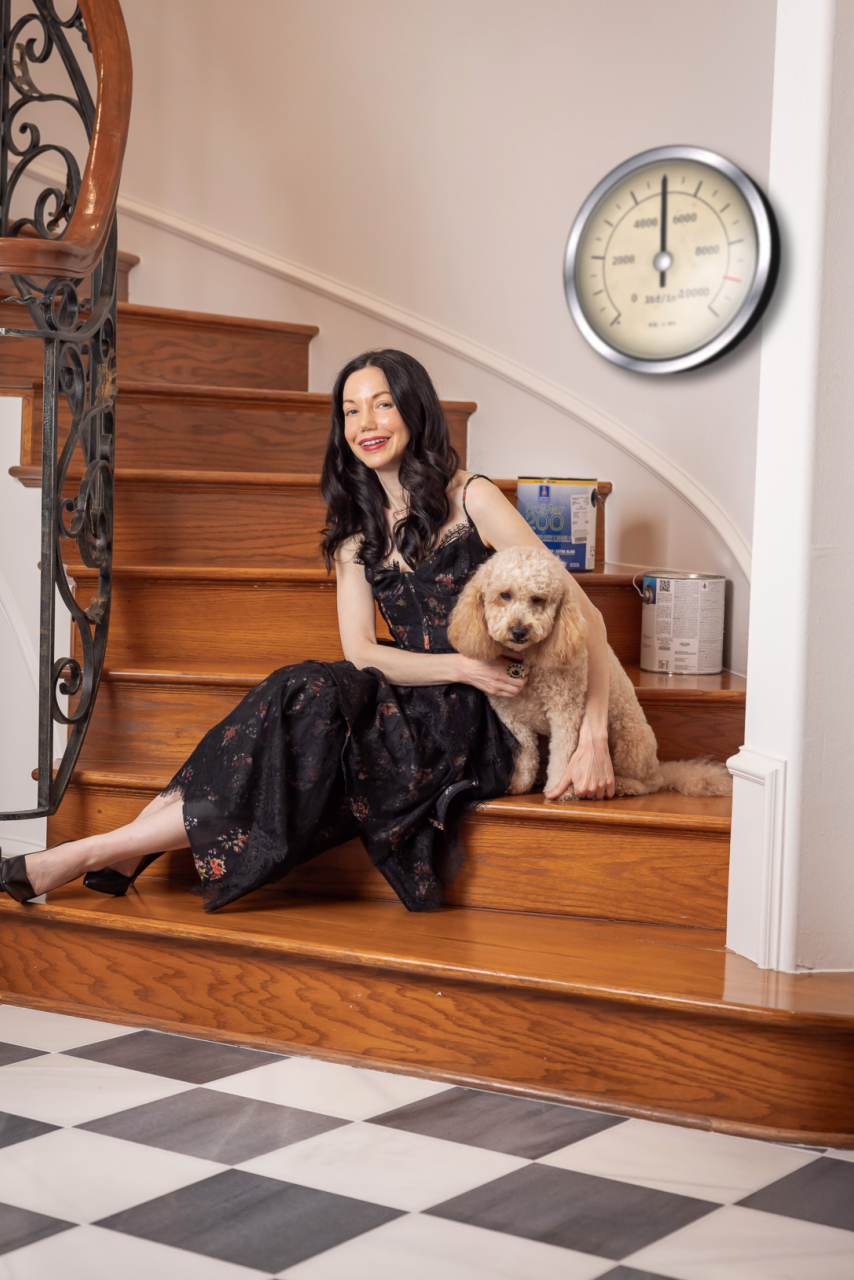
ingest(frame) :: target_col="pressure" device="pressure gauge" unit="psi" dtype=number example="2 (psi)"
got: 5000 (psi)
